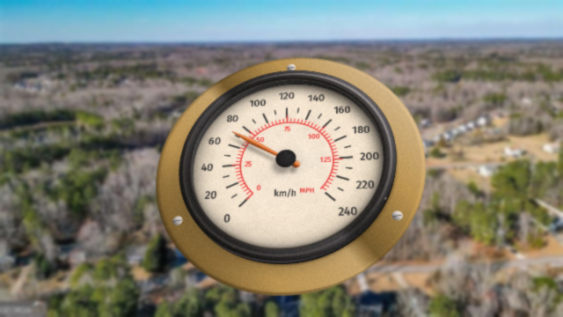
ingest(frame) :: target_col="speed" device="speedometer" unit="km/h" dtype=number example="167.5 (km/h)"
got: 70 (km/h)
